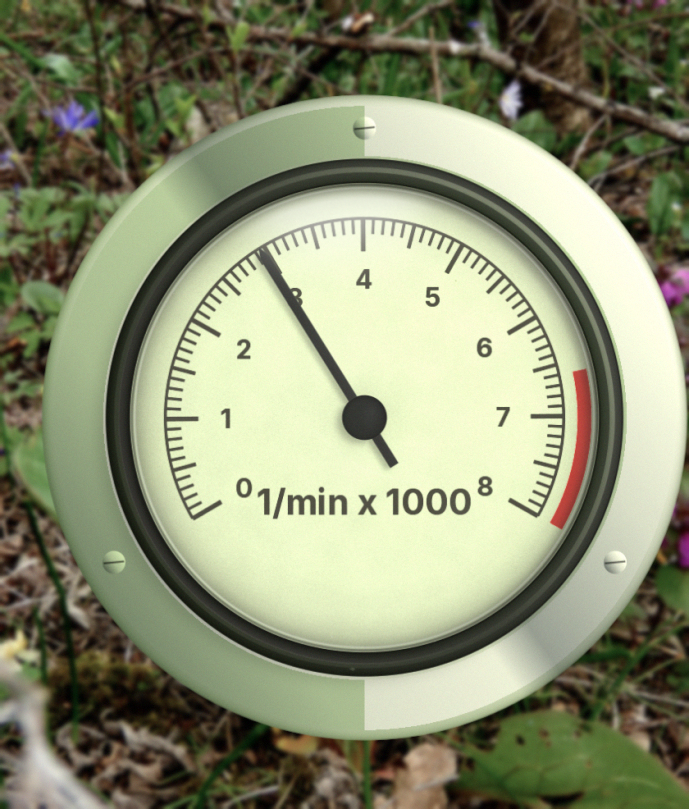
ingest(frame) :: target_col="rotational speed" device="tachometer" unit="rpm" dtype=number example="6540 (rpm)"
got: 2950 (rpm)
